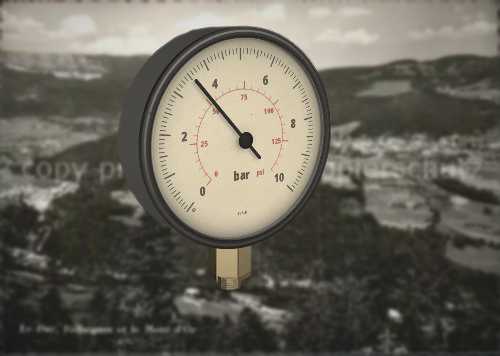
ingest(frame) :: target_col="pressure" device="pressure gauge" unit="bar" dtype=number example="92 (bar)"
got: 3.5 (bar)
